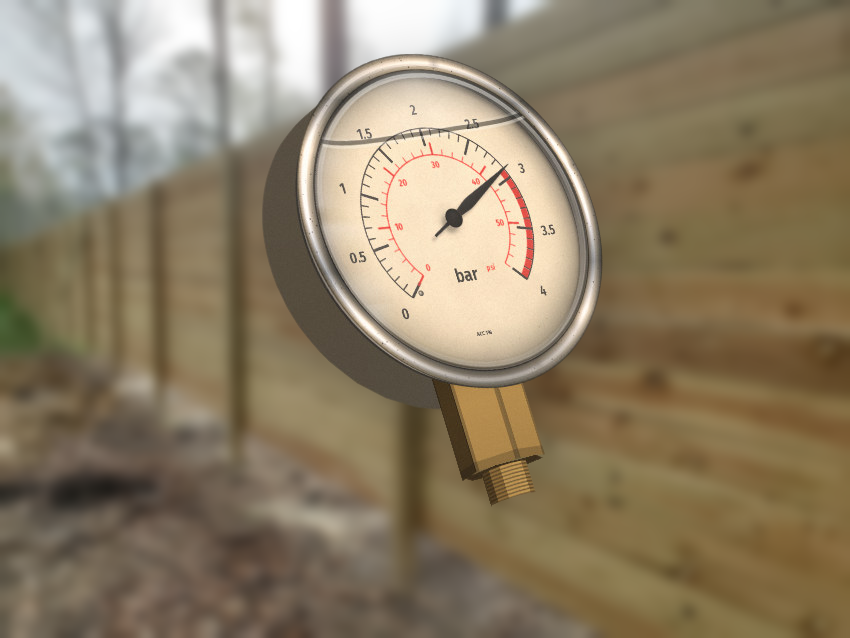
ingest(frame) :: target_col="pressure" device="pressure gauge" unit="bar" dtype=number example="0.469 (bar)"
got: 2.9 (bar)
